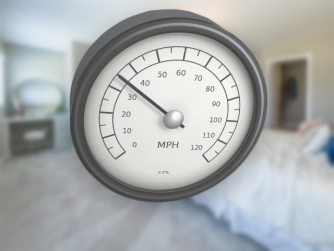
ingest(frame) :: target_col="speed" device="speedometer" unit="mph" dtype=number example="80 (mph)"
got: 35 (mph)
